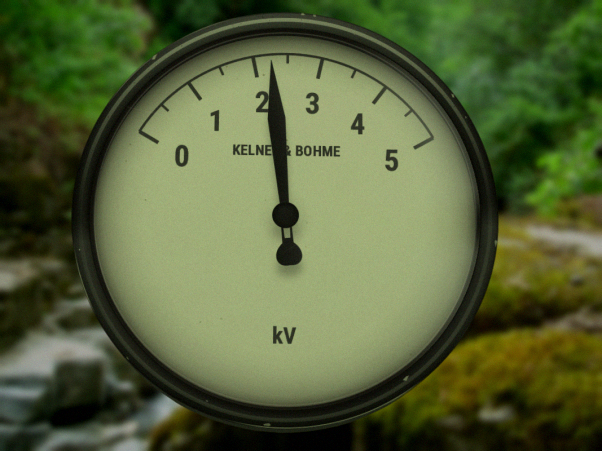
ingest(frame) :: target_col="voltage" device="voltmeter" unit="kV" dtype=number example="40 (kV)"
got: 2.25 (kV)
